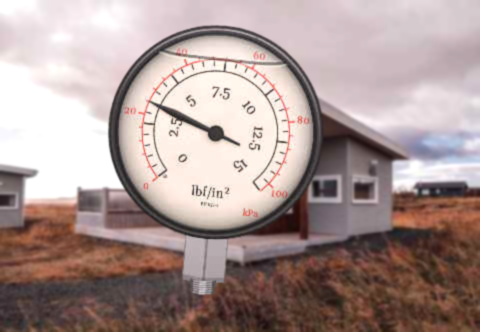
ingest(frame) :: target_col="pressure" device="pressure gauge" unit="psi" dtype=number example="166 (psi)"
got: 3.5 (psi)
